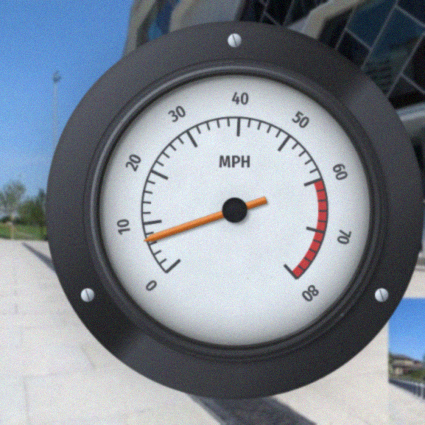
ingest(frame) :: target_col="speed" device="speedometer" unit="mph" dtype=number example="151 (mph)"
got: 7 (mph)
